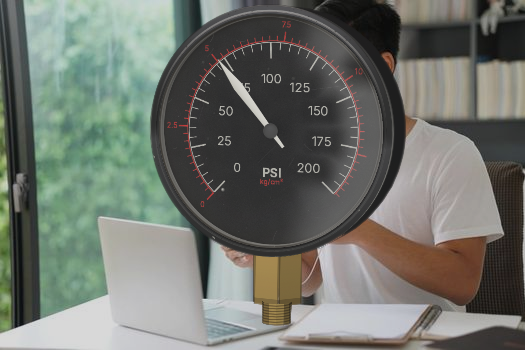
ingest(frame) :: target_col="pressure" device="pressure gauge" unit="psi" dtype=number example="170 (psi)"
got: 72.5 (psi)
